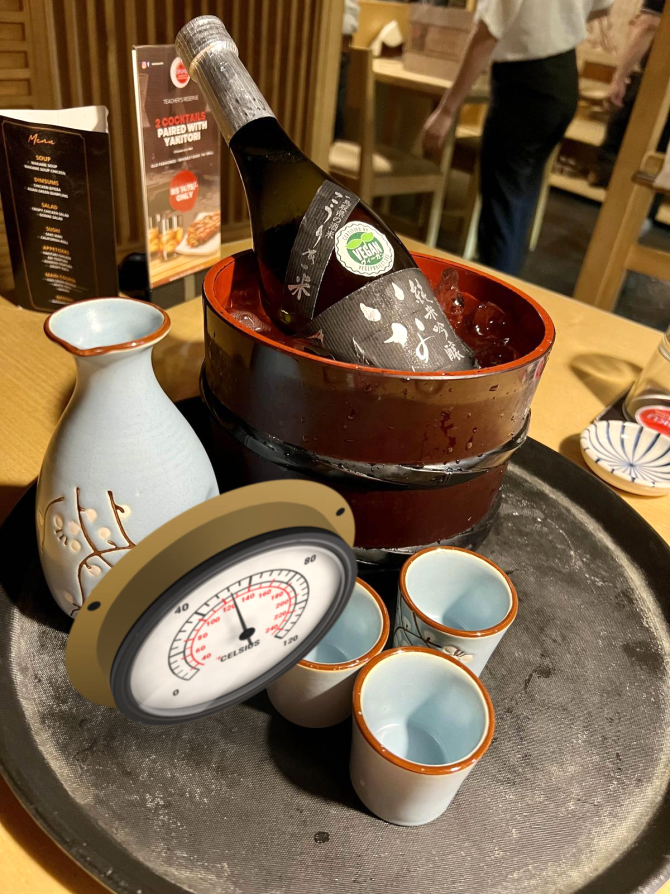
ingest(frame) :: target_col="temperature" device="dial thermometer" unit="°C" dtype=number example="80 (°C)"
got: 52 (°C)
